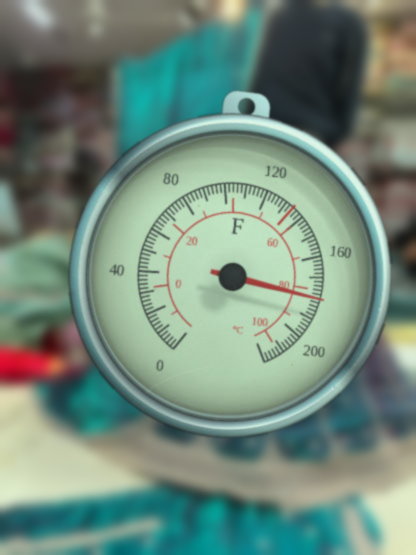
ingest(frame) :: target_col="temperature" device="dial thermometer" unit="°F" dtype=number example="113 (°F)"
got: 180 (°F)
